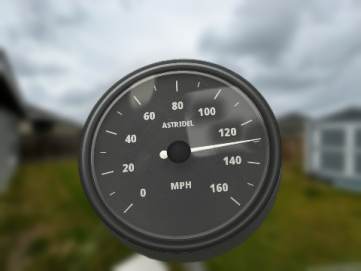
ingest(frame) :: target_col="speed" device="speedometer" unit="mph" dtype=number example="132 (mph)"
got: 130 (mph)
